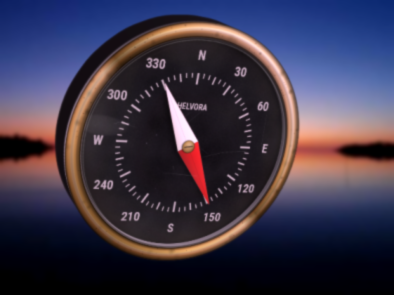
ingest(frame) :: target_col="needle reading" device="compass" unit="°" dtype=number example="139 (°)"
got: 150 (°)
